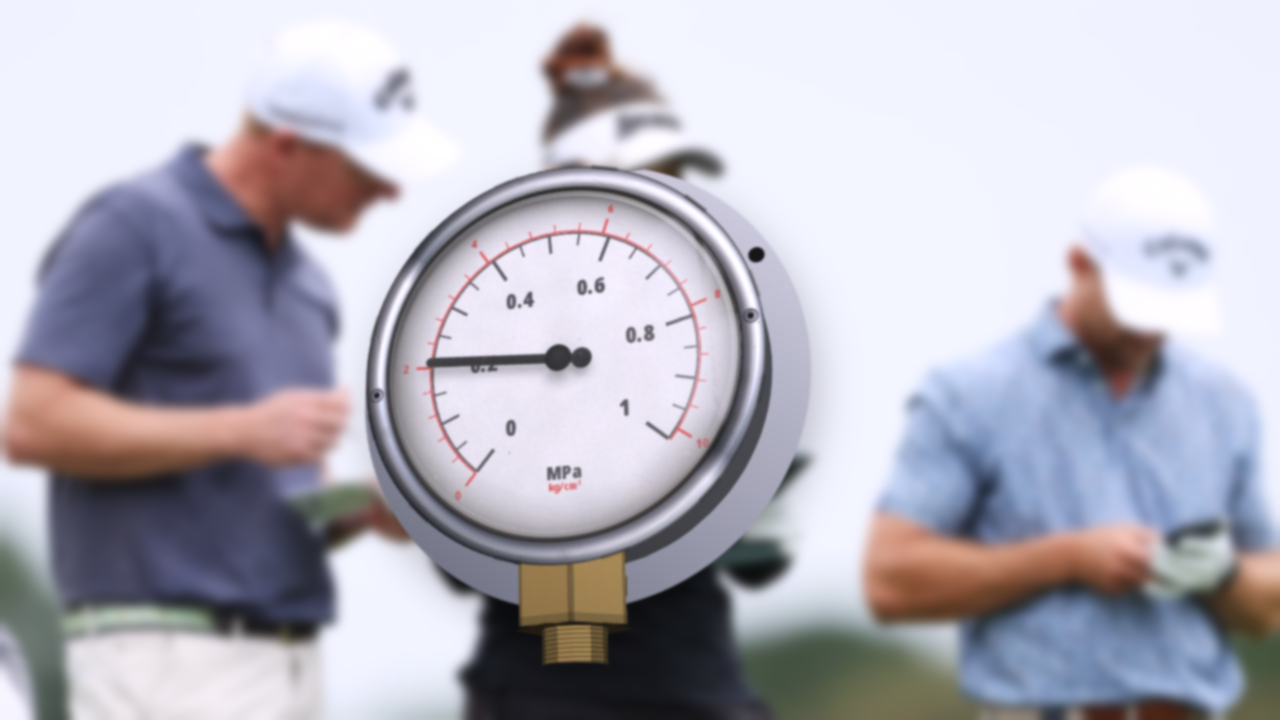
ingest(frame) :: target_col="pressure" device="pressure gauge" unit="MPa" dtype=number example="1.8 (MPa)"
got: 0.2 (MPa)
